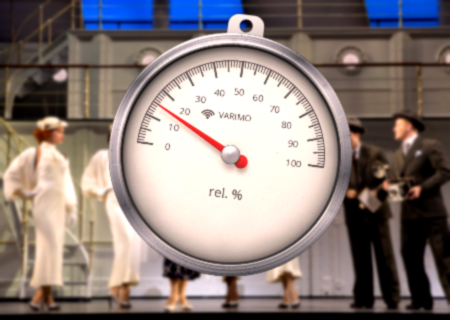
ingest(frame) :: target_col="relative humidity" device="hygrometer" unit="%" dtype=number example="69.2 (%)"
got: 15 (%)
